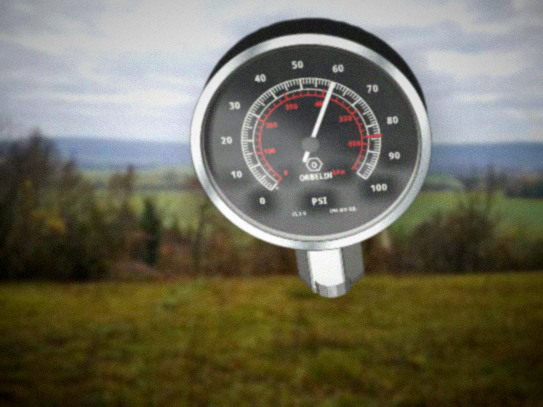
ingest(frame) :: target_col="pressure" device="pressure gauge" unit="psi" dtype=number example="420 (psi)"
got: 60 (psi)
